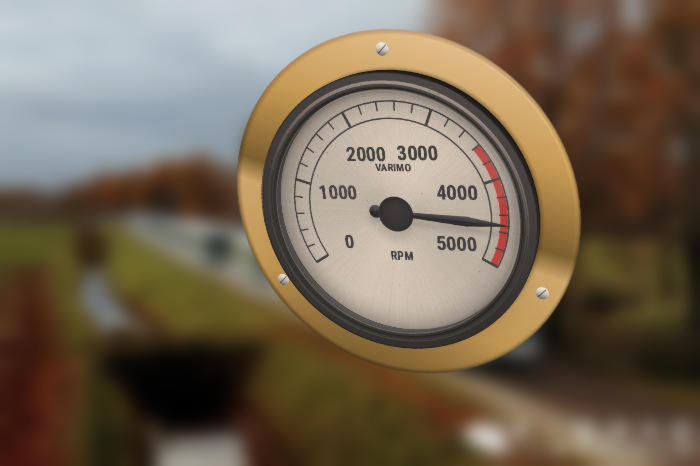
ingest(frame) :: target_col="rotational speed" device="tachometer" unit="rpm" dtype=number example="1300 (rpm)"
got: 4500 (rpm)
